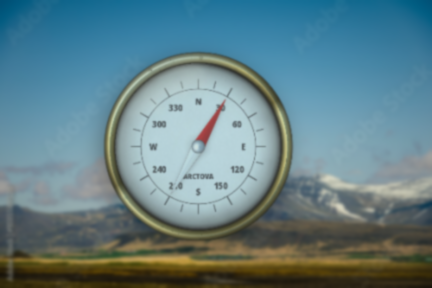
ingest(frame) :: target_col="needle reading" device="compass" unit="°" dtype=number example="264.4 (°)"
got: 30 (°)
